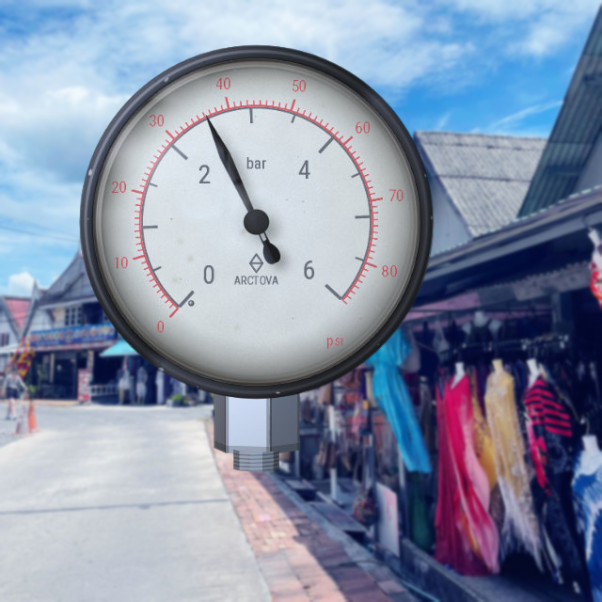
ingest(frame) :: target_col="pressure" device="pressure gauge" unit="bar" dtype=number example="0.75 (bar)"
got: 2.5 (bar)
